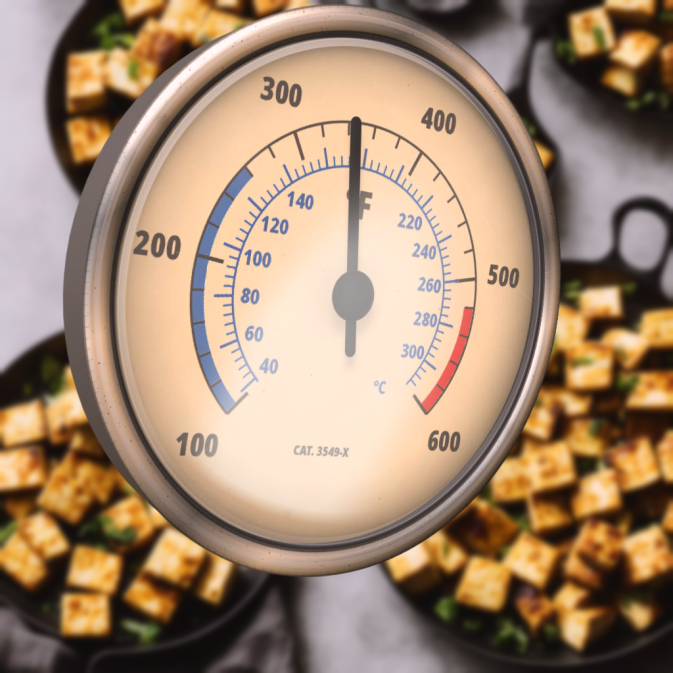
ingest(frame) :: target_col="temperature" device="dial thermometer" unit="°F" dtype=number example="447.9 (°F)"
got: 340 (°F)
